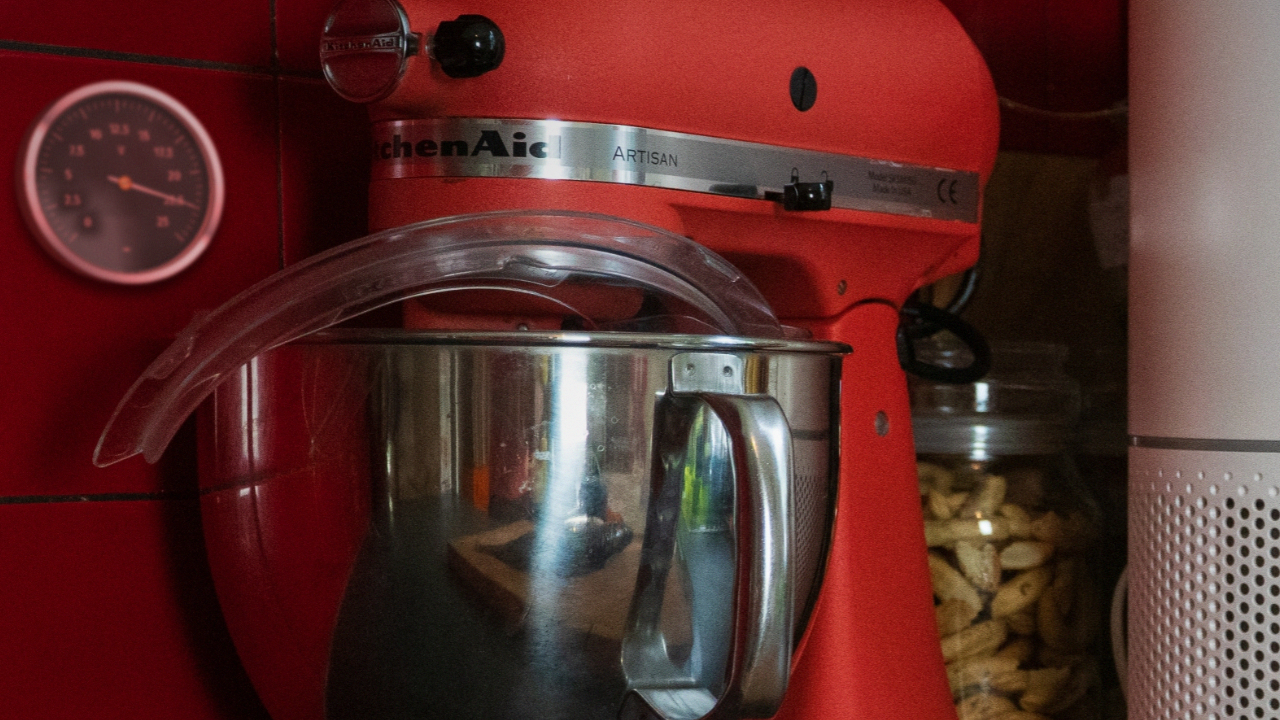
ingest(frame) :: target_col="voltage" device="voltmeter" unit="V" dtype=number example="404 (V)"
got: 22.5 (V)
